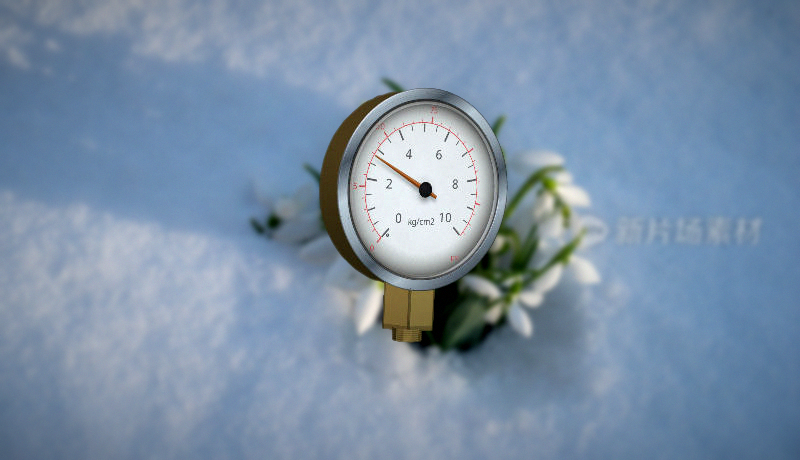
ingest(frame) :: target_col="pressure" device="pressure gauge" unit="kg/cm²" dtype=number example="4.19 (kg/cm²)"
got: 2.75 (kg/cm²)
